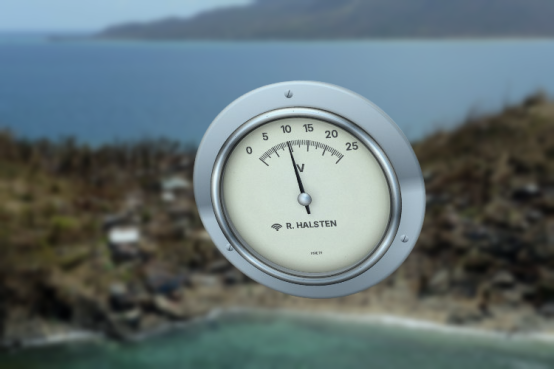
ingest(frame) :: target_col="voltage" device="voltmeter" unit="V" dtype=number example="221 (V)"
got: 10 (V)
